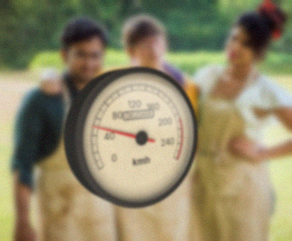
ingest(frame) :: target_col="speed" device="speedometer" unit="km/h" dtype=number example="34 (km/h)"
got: 50 (km/h)
